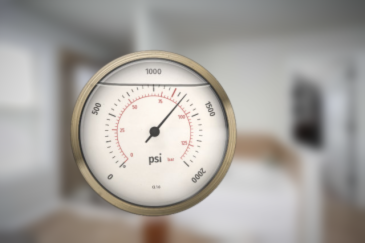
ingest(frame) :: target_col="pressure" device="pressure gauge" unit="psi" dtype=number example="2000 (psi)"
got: 1300 (psi)
